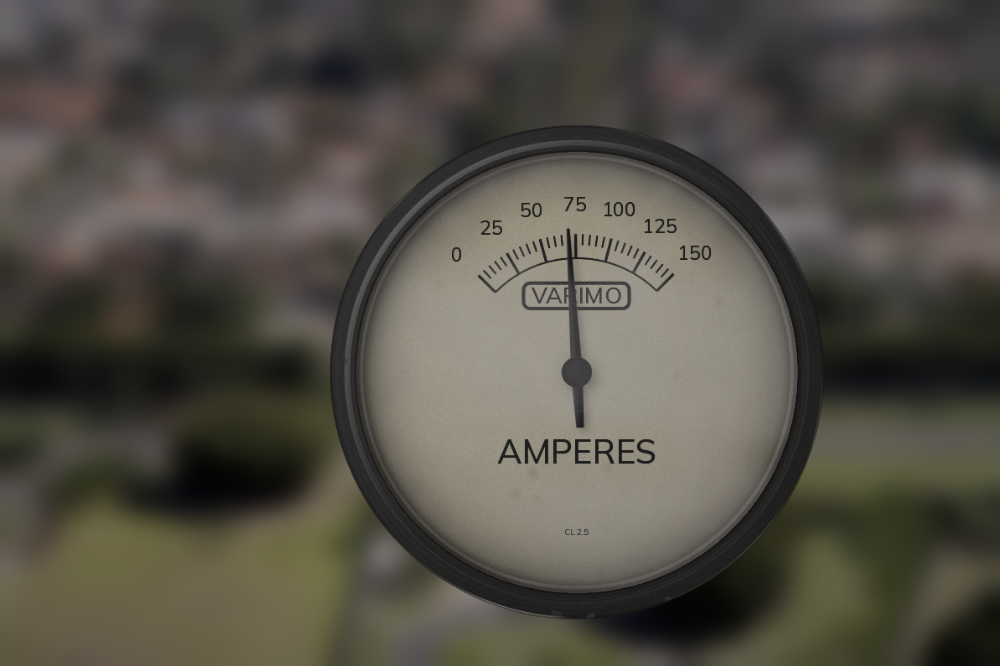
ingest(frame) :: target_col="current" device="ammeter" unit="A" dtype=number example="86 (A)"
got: 70 (A)
